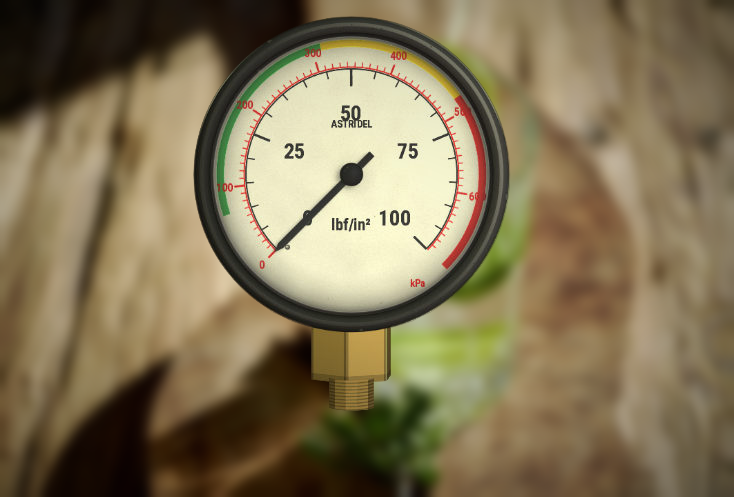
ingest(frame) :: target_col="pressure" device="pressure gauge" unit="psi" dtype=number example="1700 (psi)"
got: 0 (psi)
